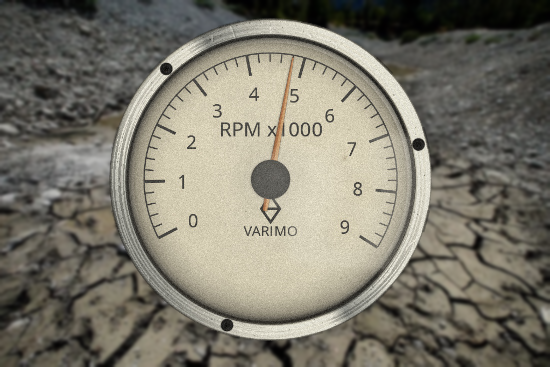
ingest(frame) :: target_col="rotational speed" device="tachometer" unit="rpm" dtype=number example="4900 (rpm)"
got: 4800 (rpm)
